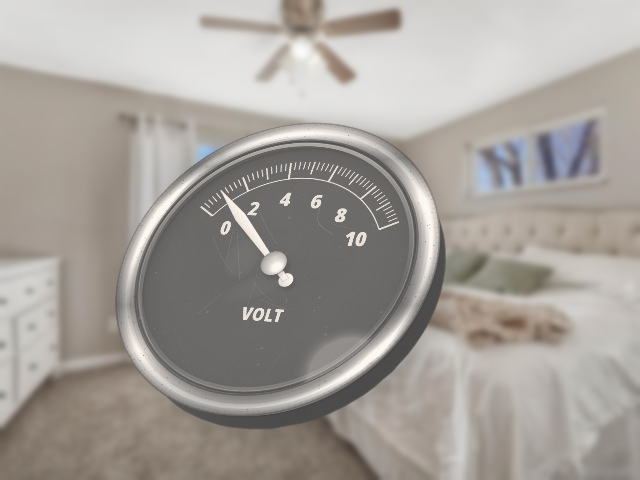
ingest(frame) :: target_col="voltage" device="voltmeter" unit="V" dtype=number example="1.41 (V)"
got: 1 (V)
